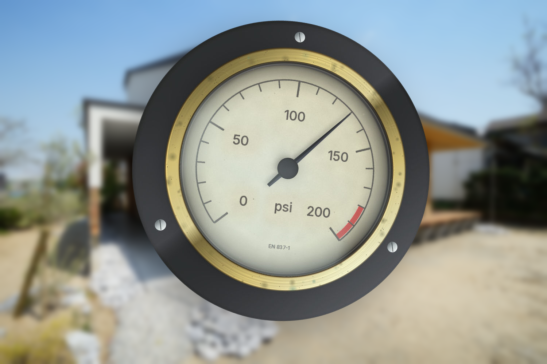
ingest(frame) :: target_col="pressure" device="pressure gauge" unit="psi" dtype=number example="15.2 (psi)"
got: 130 (psi)
